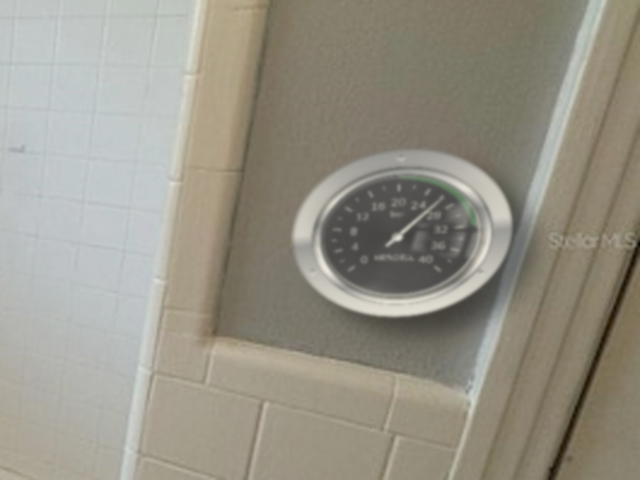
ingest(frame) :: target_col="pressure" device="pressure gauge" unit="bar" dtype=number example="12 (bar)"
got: 26 (bar)
